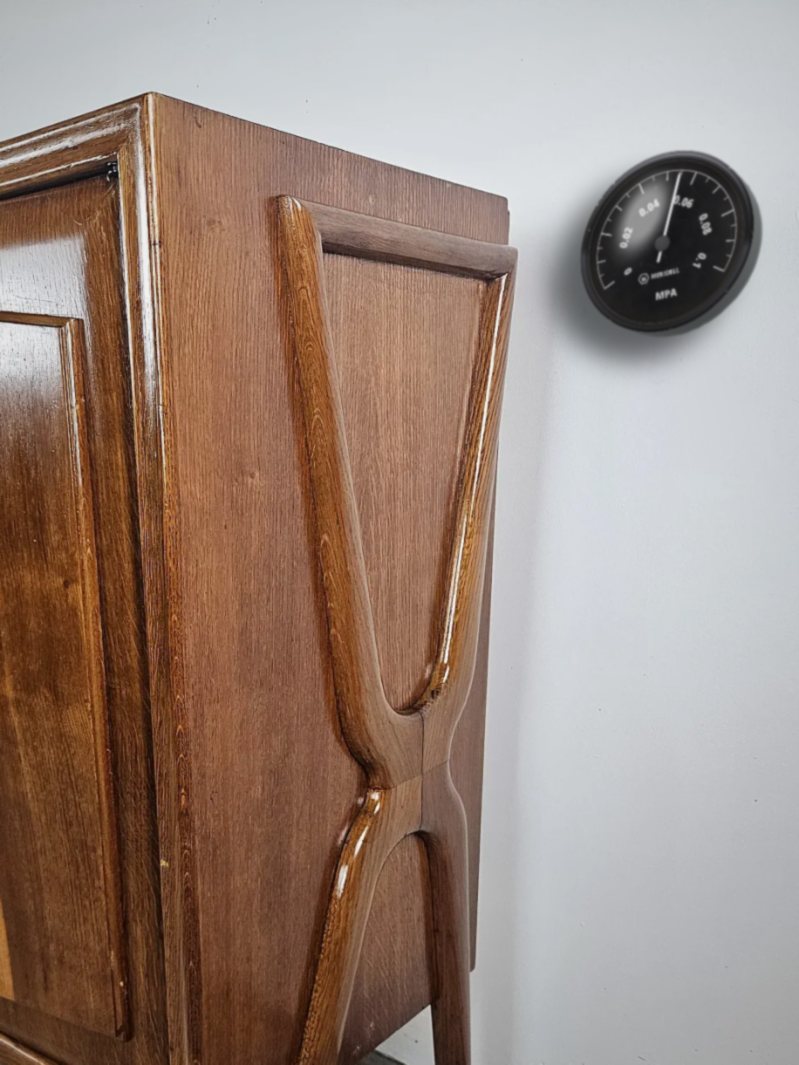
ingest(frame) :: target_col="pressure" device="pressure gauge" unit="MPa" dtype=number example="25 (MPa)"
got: 0.055 (MPa)
